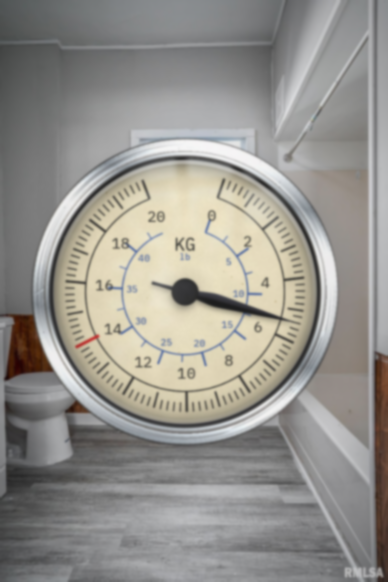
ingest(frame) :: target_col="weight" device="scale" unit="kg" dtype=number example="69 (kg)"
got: 5.4 (kg)
